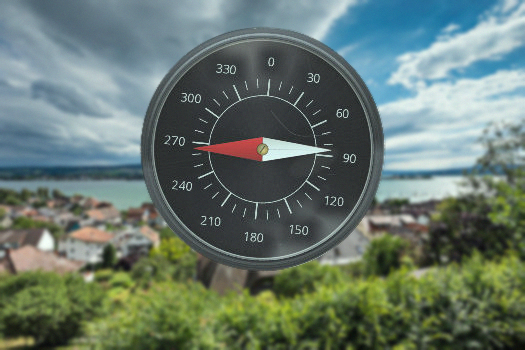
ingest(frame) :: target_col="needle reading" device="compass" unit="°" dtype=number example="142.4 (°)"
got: 265 (°)
